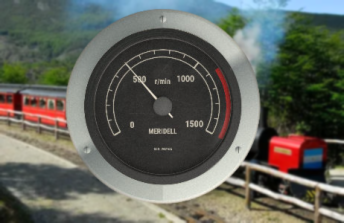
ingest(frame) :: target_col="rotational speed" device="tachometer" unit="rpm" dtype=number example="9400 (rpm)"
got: 500 (rpm)
